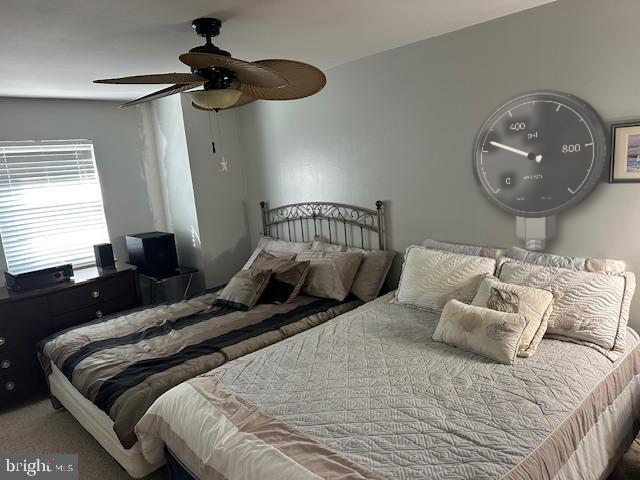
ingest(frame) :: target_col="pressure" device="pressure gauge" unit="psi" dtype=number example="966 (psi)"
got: 250 (psi)
